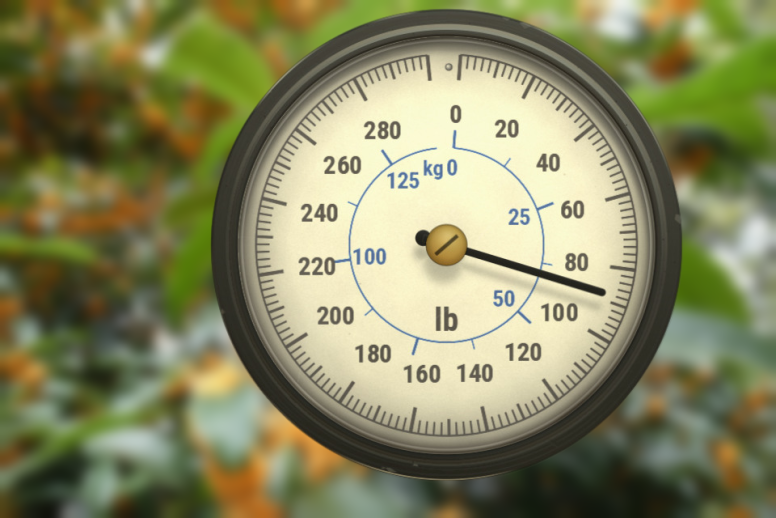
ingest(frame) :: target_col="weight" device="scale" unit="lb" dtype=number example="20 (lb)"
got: 88 (lb)
